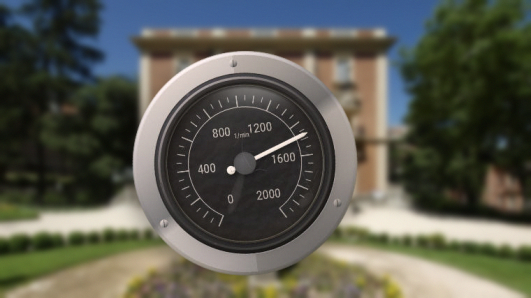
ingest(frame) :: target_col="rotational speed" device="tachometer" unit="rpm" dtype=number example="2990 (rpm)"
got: 1475 (rpm)
